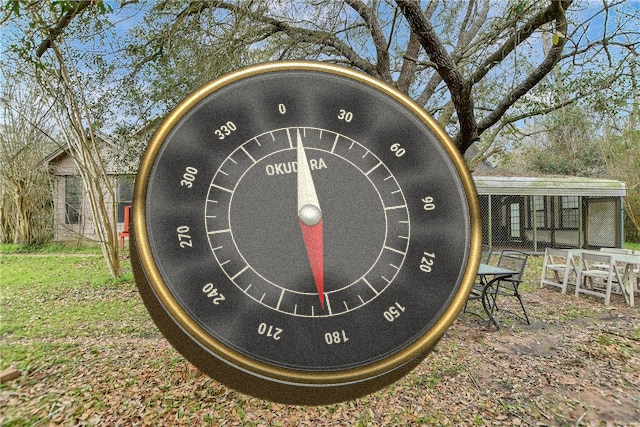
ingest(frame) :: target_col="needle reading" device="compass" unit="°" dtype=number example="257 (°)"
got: 185 (°)
